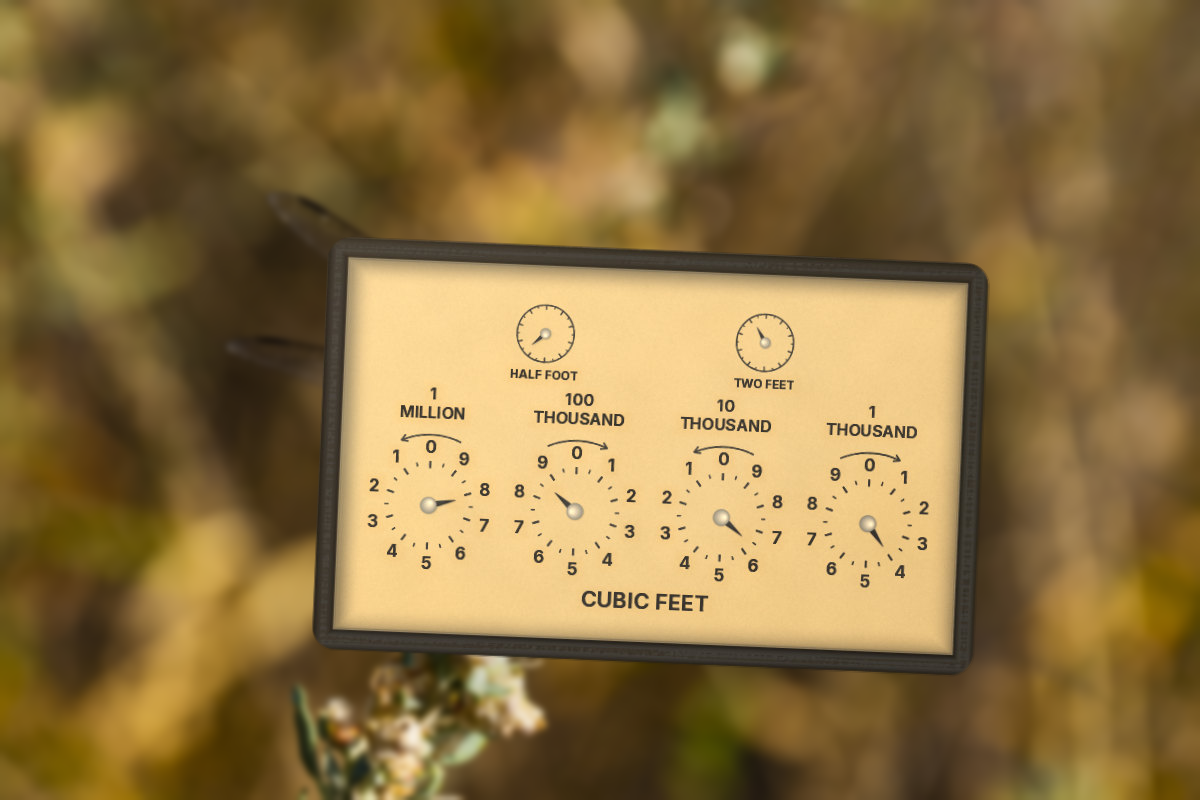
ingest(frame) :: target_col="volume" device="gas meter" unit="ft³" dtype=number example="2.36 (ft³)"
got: 786400 (ft³)
